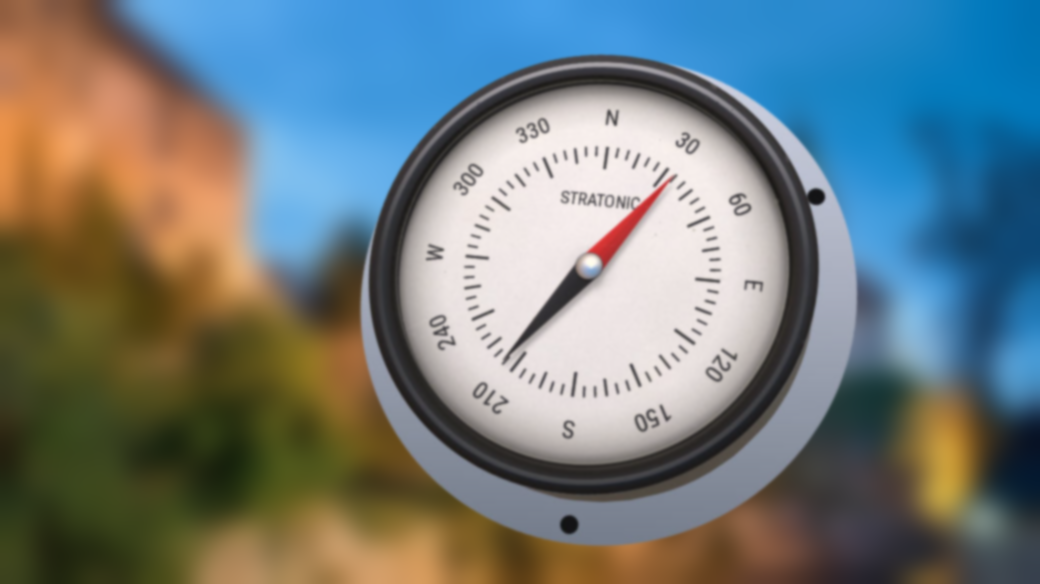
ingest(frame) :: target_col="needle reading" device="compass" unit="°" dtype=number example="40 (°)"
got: 35 (°)
